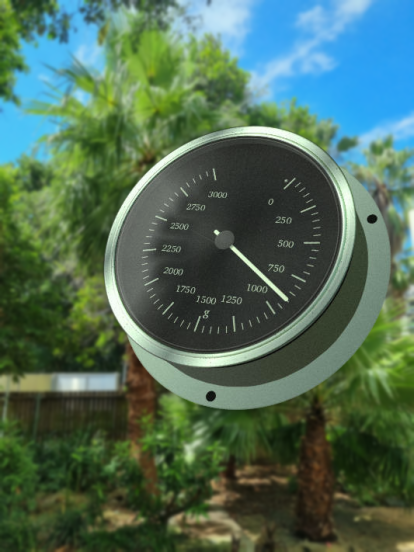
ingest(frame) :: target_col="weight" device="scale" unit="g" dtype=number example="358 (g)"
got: 900 (g)
